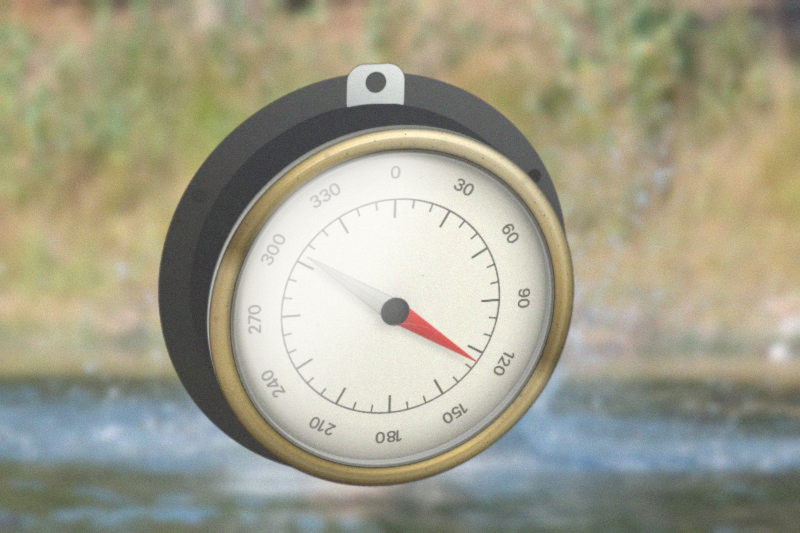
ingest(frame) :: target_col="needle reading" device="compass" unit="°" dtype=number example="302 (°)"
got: 125 (°)
